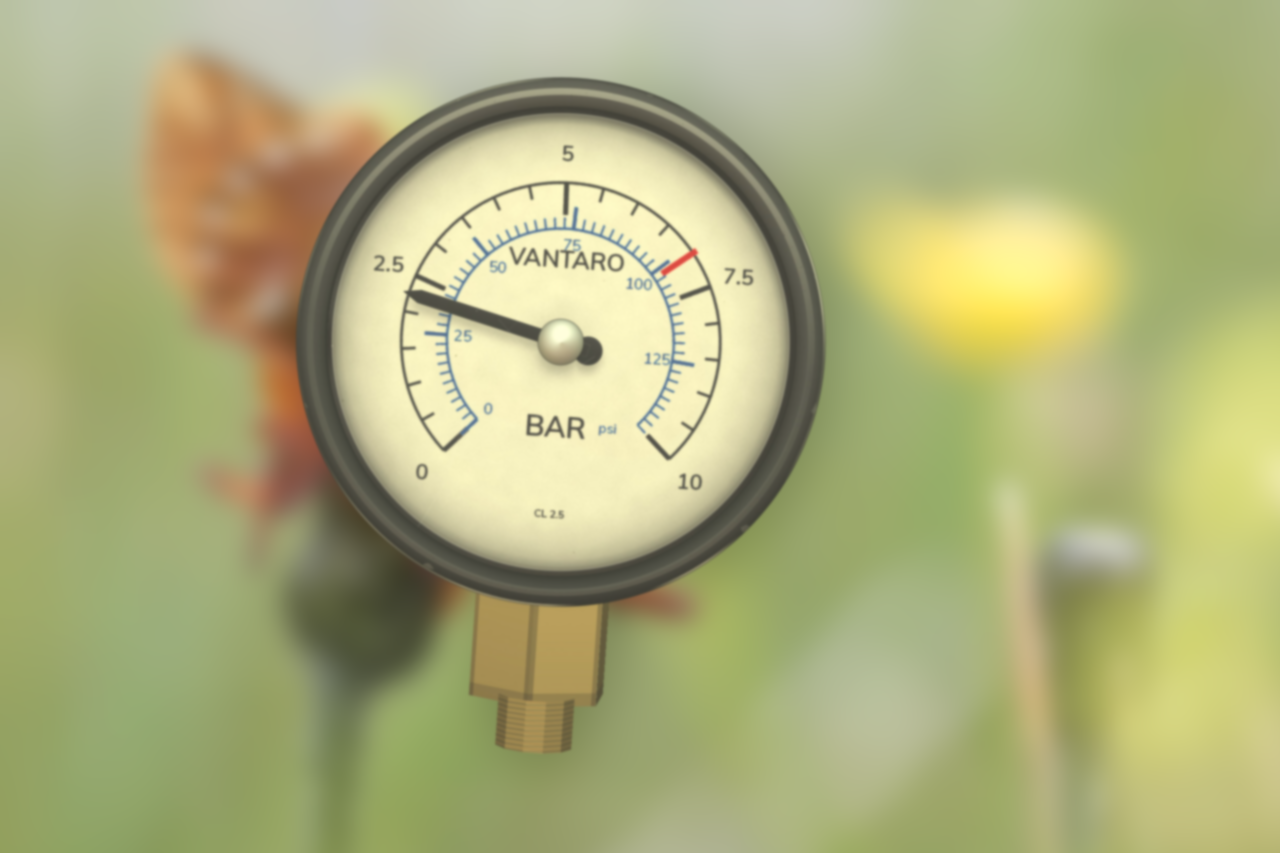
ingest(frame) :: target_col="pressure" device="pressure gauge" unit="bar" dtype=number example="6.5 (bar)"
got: 2.25 (bar)
